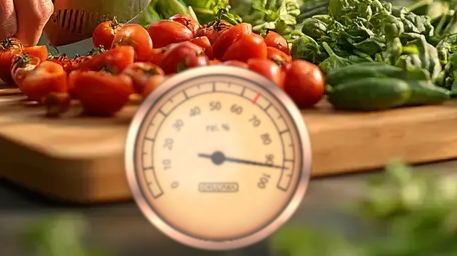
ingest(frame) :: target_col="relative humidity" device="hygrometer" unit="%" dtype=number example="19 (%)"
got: 92.5 (%)
